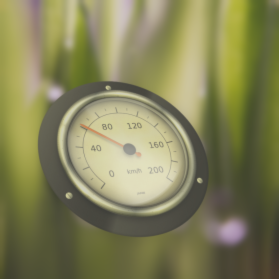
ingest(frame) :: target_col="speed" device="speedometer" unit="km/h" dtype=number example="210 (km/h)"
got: 60 (km/h)
